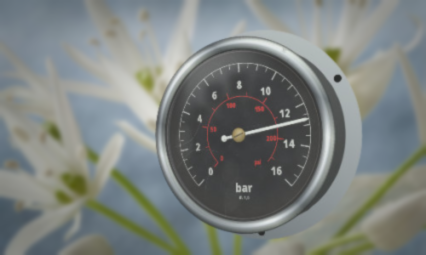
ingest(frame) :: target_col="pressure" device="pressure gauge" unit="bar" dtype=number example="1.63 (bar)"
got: 12.75 (bar)
